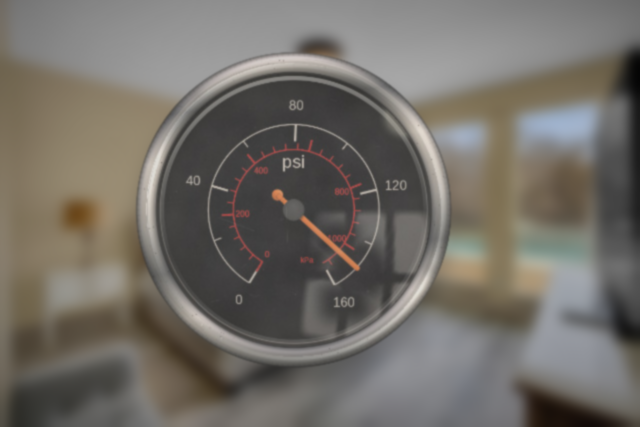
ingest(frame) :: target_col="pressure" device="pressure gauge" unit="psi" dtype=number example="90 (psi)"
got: 150 (psi)
